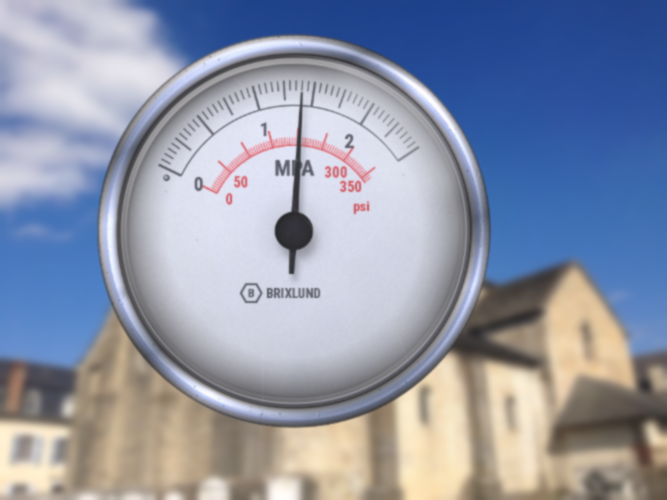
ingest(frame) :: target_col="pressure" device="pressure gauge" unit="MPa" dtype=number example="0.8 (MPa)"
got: 1.4 (MPa)
